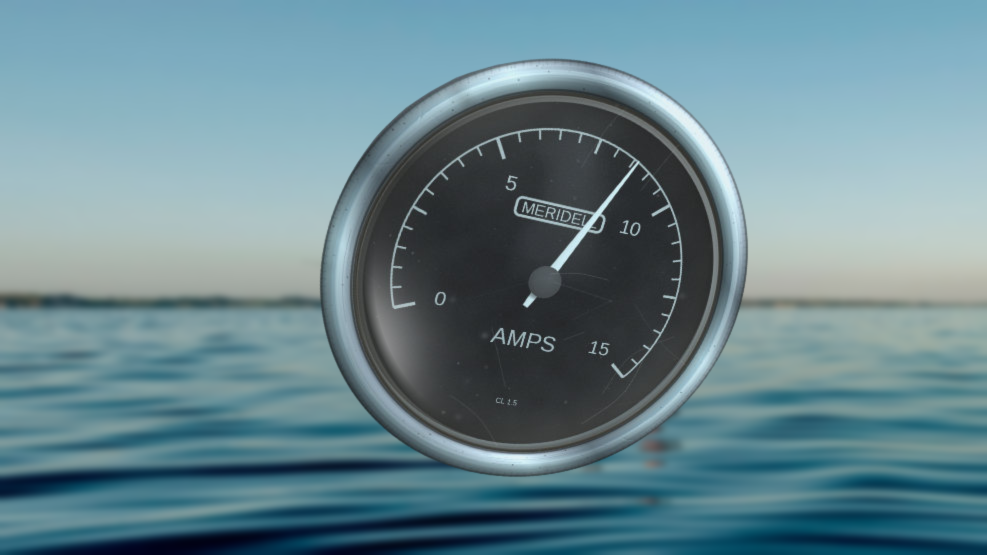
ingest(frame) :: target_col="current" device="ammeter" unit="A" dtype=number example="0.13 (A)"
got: 8.5 (A)
